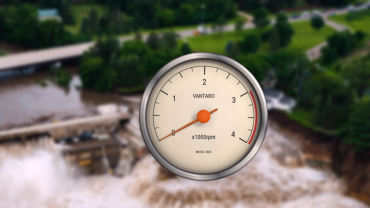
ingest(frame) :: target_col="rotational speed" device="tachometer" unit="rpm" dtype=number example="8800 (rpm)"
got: 0 (rpm)
